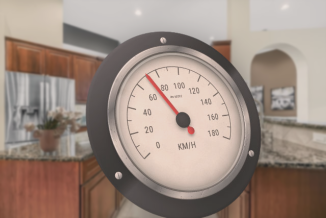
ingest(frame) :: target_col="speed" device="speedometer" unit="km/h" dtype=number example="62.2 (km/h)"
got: 70 (km/h)
